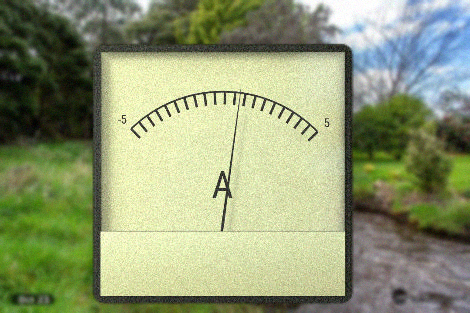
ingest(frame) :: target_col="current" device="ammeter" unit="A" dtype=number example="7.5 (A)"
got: 0.75 (A)
